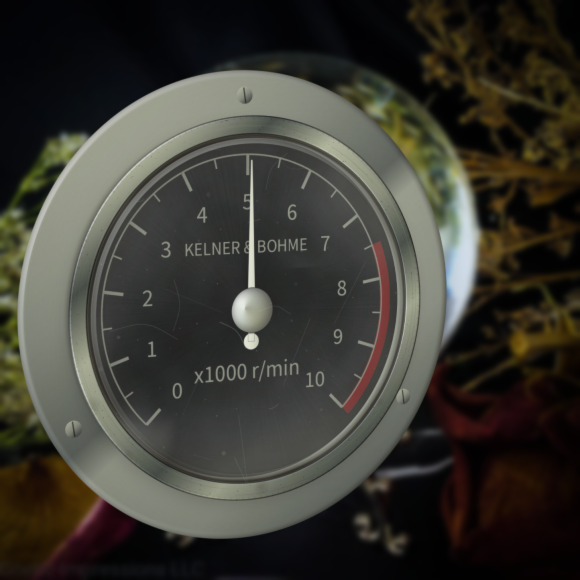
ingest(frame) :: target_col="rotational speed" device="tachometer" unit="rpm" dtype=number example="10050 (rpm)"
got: 5000 (rpm)
